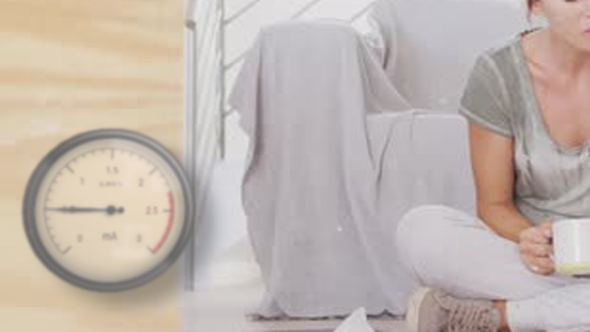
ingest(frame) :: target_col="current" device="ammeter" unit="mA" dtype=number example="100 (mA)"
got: 0.5 (mA)
